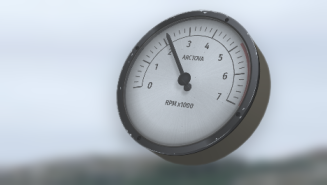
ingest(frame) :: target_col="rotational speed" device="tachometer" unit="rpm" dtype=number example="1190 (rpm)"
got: 2200 (rpm)
